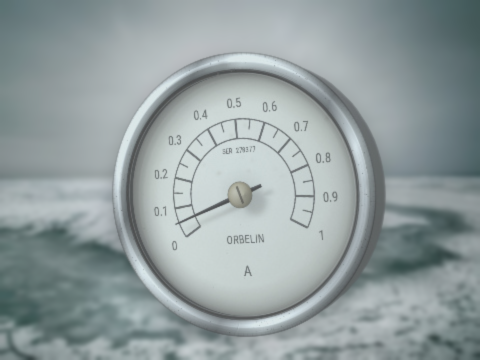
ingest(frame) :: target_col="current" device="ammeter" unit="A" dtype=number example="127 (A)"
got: 0.05 (A)
